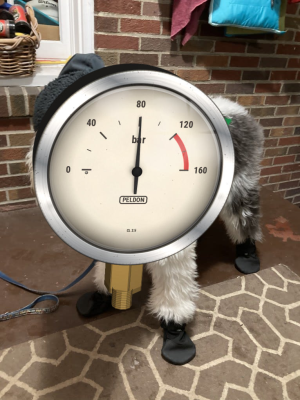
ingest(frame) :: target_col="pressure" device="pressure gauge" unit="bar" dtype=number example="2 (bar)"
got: 80 (bar)
